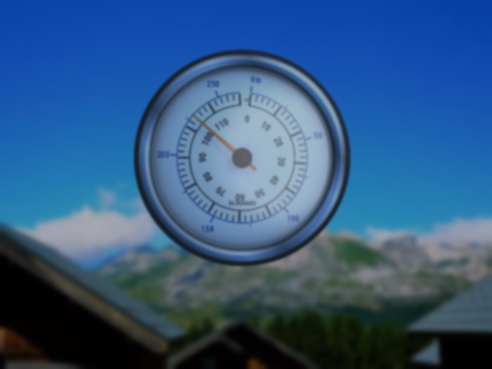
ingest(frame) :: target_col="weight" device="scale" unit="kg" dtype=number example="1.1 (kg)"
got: 104 (kg)
